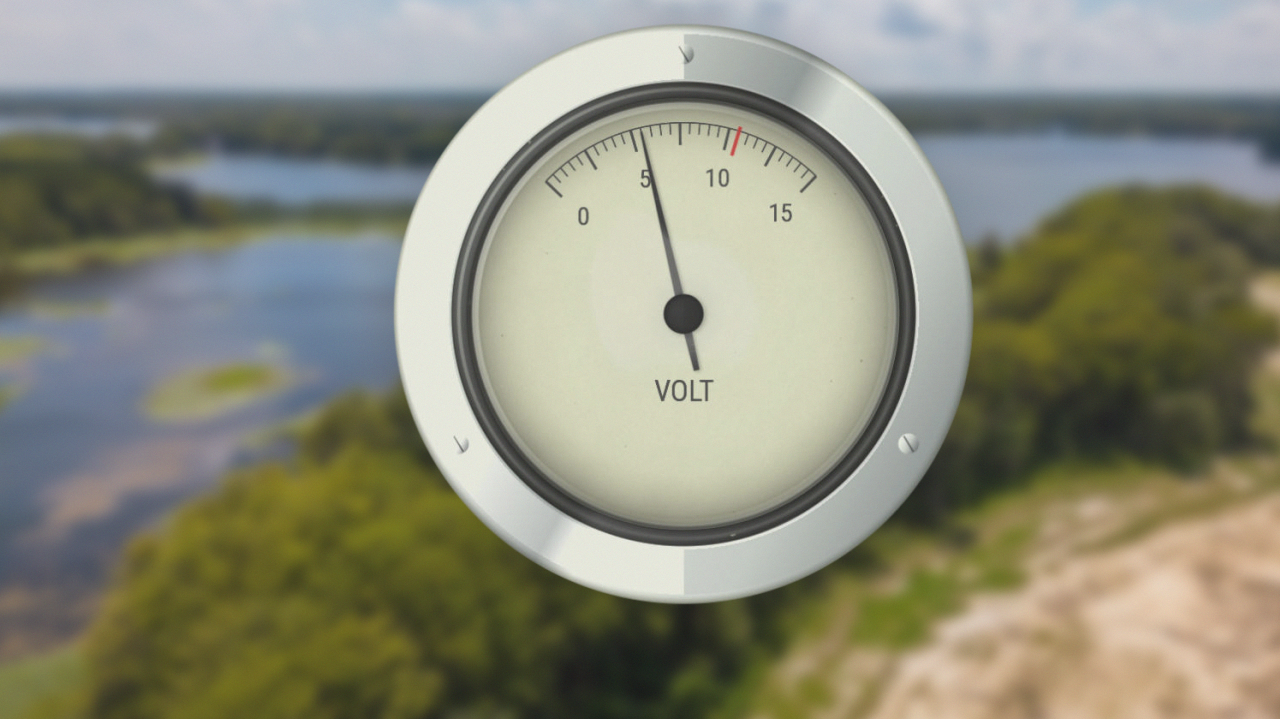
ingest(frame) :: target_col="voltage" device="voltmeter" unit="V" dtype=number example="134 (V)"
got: 5.5 (V)
